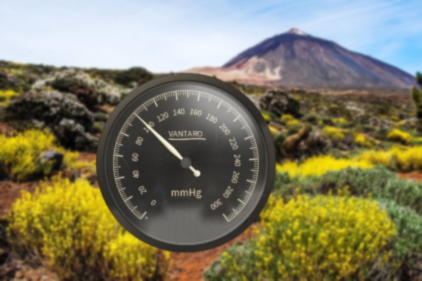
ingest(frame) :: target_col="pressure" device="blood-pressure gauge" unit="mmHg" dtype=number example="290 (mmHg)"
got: 100 (mmHg)
